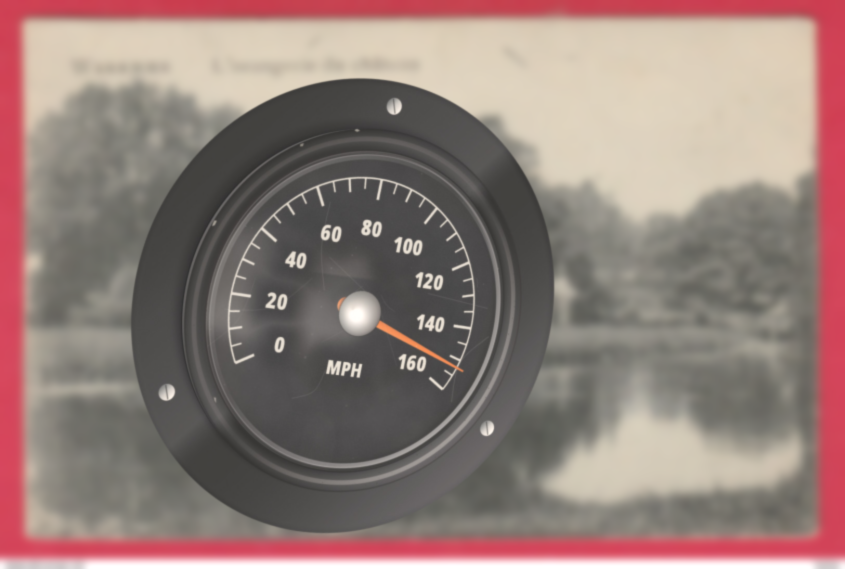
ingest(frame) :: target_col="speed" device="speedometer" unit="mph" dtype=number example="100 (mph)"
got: 152.5 (mph)
